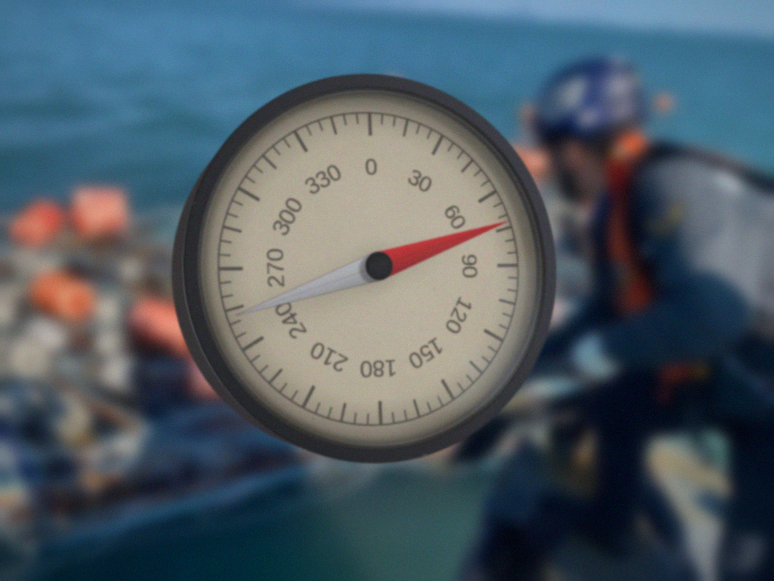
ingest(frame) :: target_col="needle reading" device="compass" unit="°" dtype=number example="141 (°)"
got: 72.5 (°)
